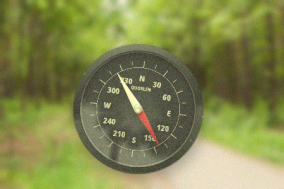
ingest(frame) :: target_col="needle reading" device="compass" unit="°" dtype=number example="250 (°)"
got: 142.5 (°)
